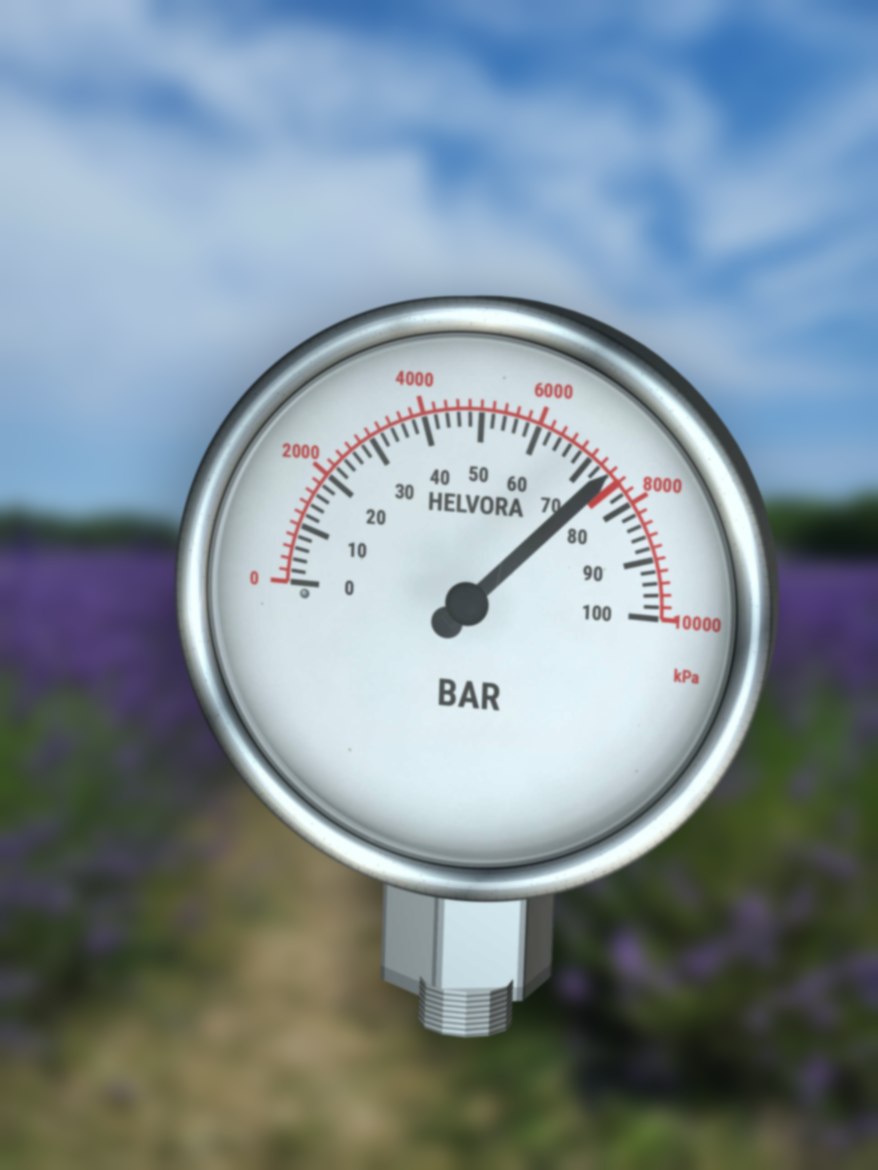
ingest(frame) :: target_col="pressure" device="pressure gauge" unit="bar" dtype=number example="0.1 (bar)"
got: 74 (bar)
